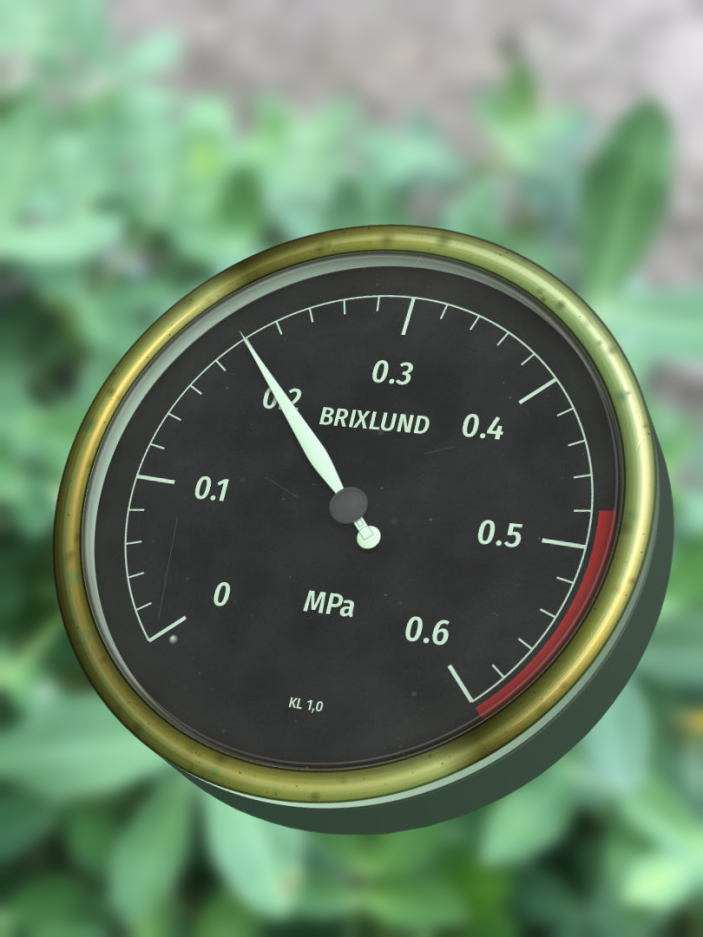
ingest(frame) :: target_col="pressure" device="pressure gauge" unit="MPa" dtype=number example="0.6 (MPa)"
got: 0.2 (MPa)
